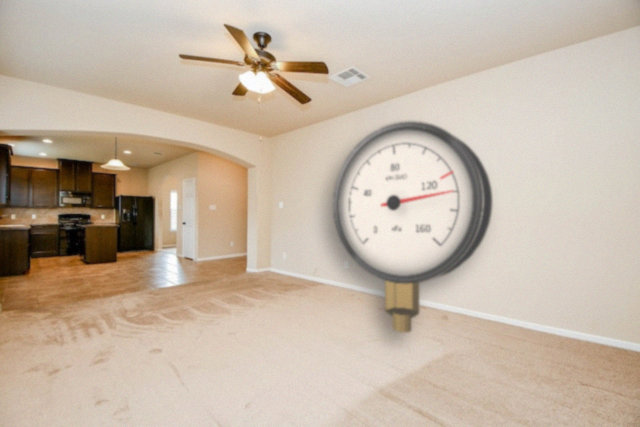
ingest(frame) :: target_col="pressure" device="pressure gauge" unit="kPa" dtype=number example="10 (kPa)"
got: 130 (kPa)
